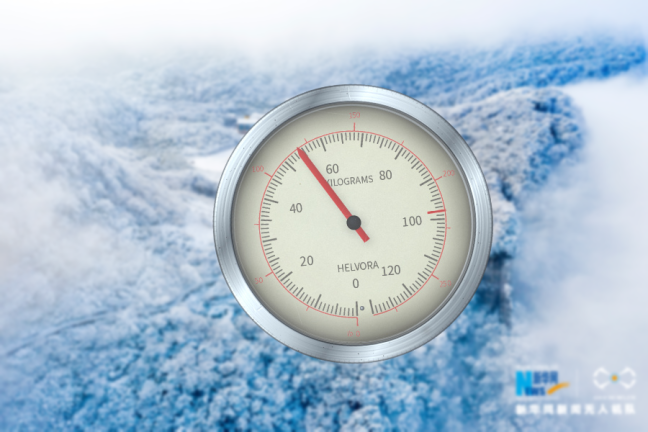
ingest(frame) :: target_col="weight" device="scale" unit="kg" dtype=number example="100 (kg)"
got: 54 (kg)
